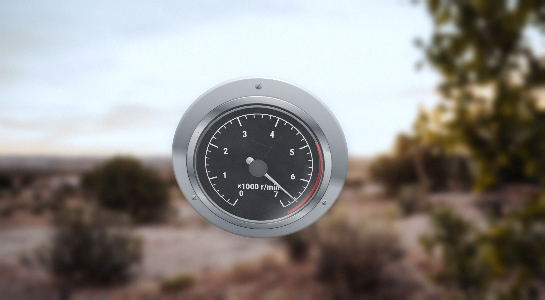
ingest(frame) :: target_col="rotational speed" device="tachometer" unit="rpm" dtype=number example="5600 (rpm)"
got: 6600 (rpm)
